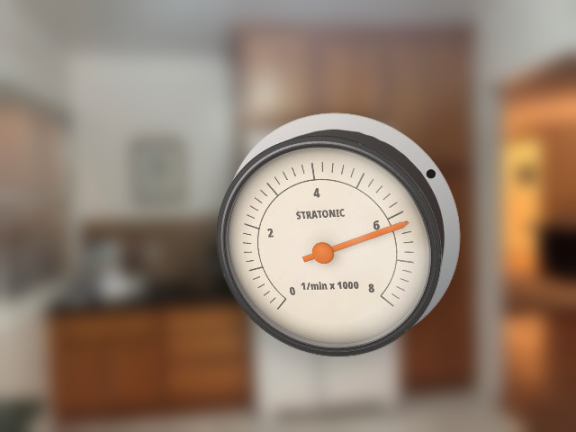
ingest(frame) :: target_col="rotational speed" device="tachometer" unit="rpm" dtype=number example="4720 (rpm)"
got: 6200 (rpm)
